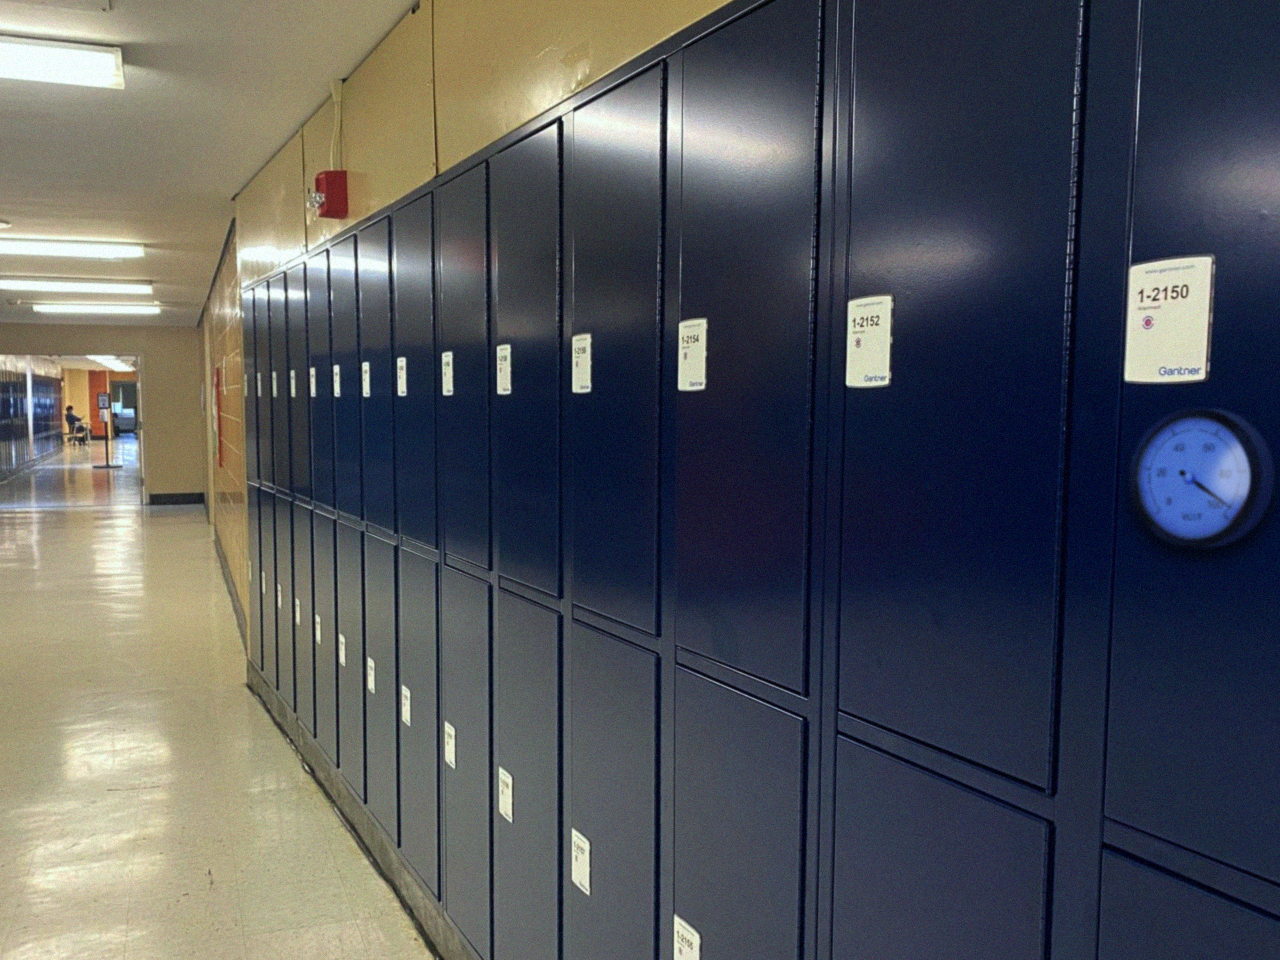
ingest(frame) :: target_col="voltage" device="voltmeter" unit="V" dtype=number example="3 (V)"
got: 95 (V)
